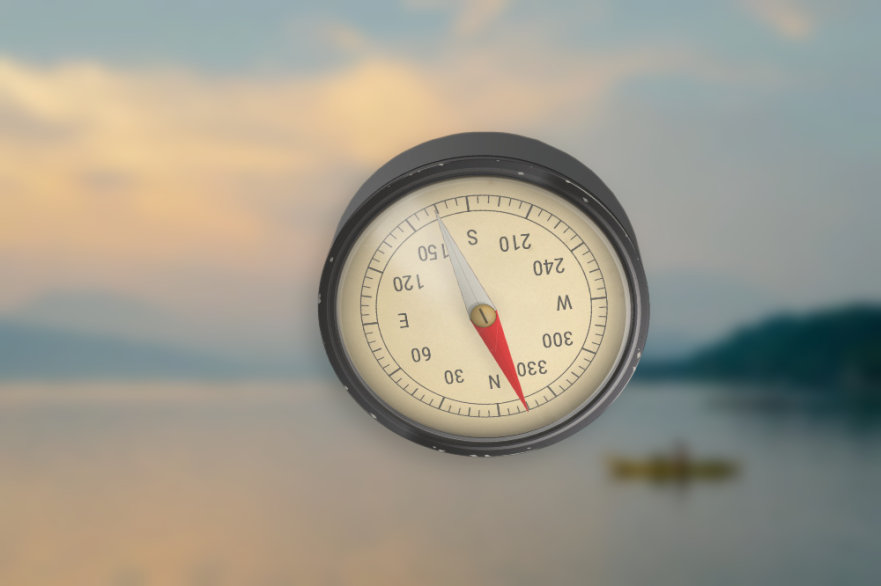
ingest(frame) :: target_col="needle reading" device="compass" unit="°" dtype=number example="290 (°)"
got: 345 (°)
